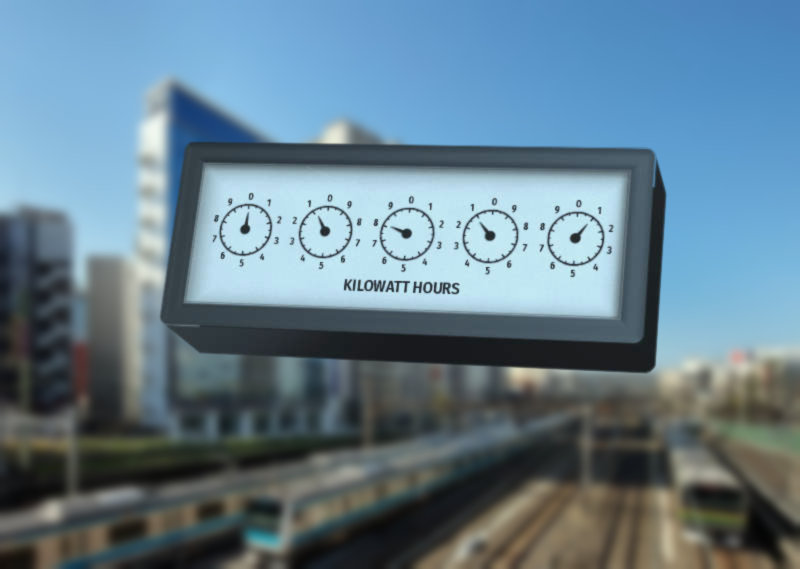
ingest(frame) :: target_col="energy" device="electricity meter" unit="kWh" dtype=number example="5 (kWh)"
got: 811 (kWh)
